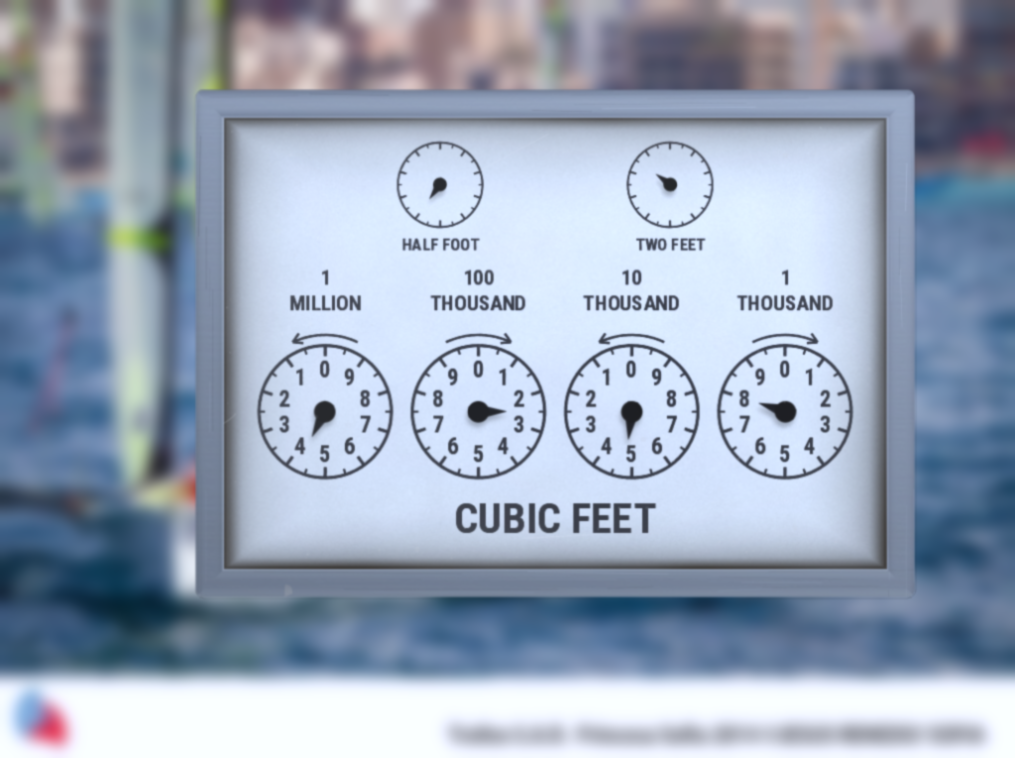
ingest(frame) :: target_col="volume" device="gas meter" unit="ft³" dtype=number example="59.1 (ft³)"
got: 424800 (ft³)
